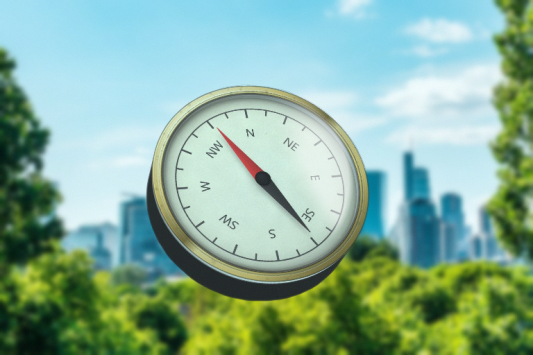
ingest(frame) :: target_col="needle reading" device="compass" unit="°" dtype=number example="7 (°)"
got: 330 (°)
